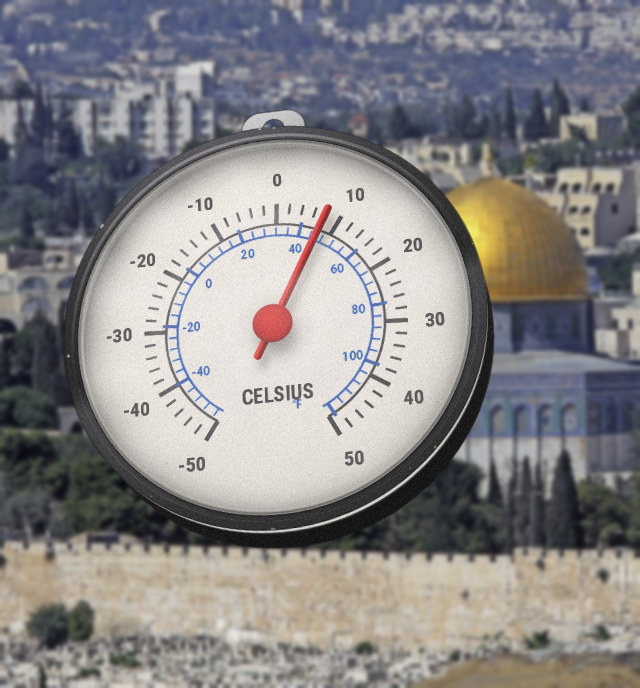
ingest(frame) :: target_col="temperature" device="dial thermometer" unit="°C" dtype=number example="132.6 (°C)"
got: 8 (°C)
